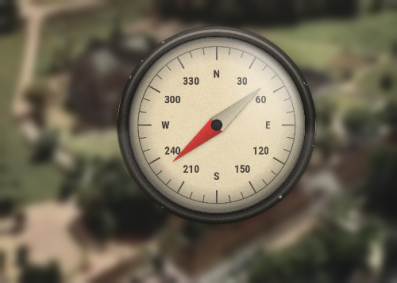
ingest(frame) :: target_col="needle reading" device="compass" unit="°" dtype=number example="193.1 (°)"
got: 230 (°)
